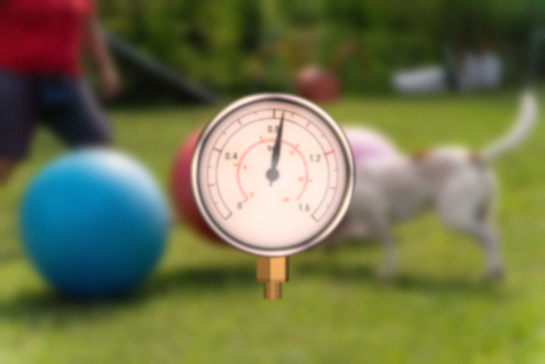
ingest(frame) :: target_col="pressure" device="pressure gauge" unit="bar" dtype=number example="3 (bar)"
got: 0.85 (bar)
